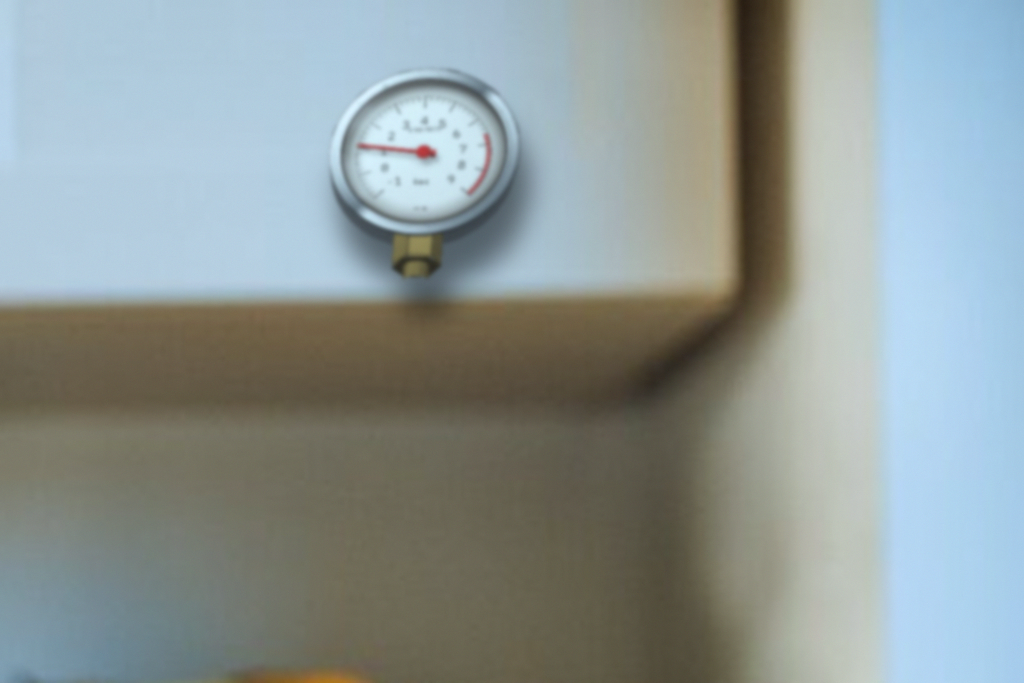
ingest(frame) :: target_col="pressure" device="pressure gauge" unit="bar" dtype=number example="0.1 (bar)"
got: 1 (bar)
